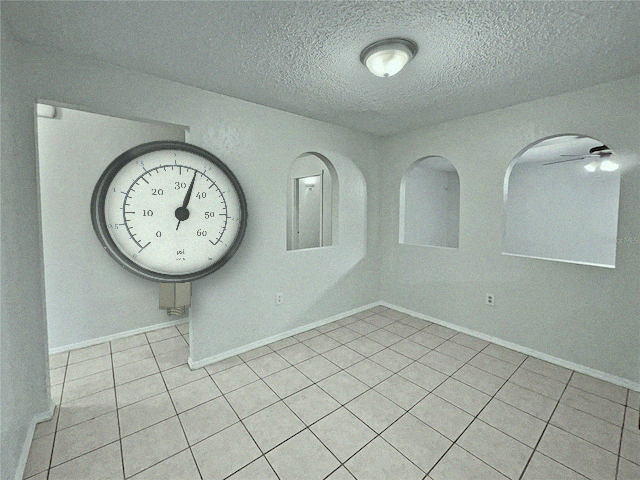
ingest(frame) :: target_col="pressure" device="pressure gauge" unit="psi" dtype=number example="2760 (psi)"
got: 34 (psi)
